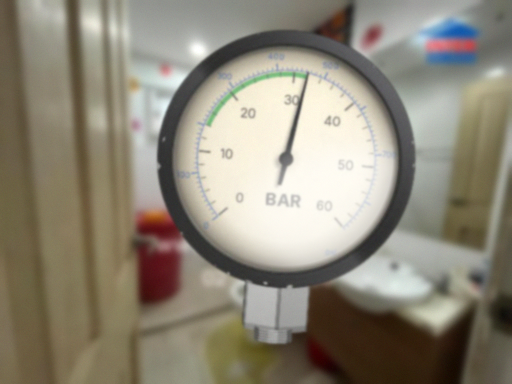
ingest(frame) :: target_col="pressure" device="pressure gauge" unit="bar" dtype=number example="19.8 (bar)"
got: 32 (bar)
